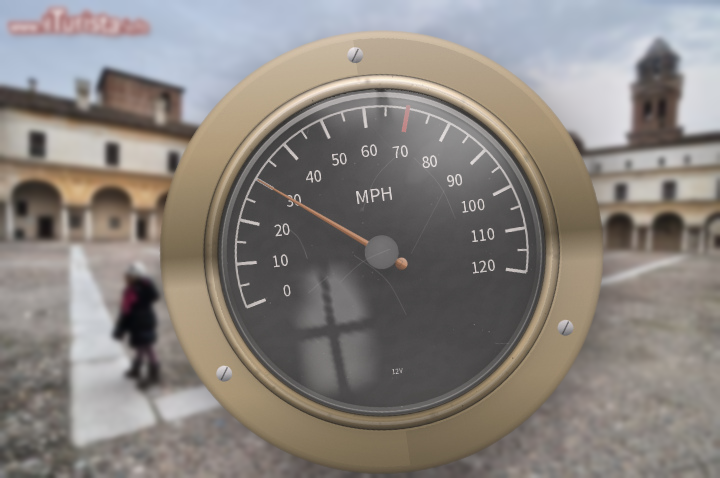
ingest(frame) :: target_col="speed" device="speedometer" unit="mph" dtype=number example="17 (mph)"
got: 30 (mph)
